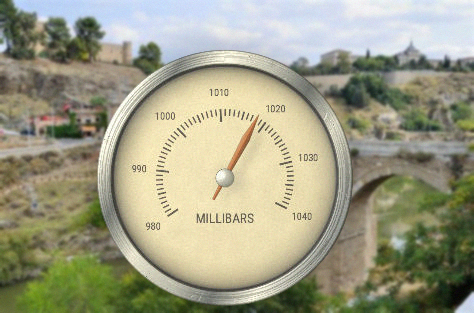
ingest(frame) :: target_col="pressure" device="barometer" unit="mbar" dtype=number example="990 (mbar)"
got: 1018 (mbar)
